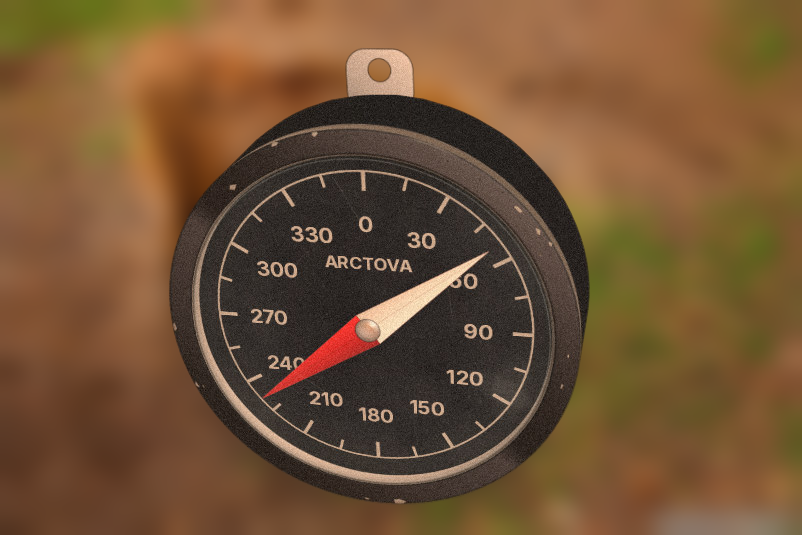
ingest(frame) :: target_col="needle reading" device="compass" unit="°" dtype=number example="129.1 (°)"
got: 232.5 (°)
